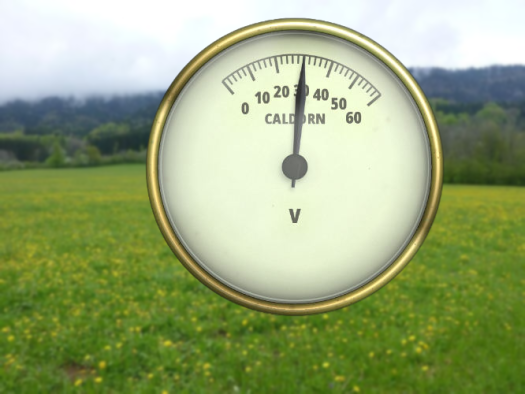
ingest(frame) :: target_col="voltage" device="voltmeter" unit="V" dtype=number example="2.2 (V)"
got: 30 (V)
